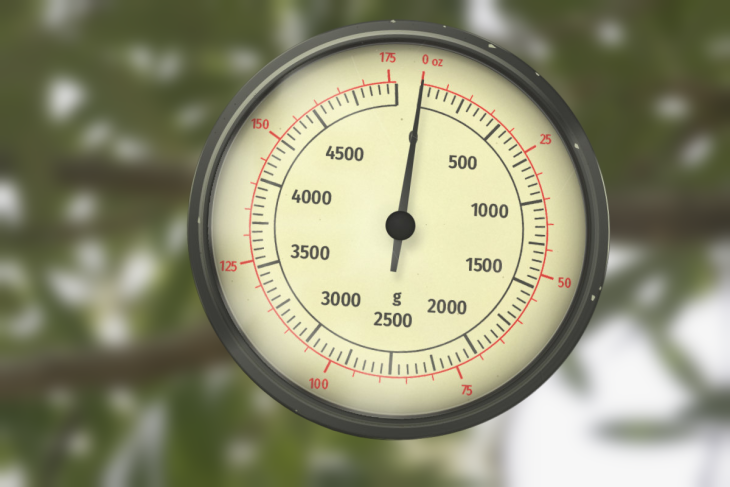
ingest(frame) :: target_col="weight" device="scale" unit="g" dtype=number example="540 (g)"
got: 0 (g)
